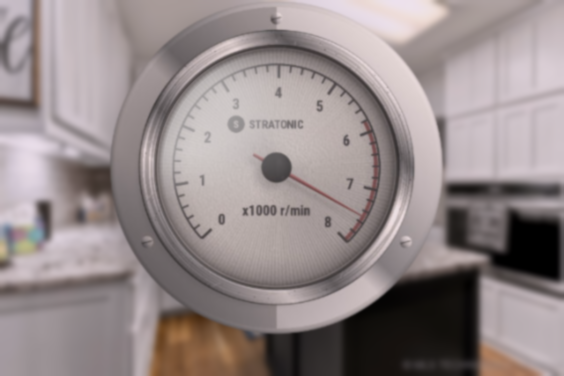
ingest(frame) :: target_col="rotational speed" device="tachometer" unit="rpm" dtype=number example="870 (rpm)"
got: 7500 (rpm)
